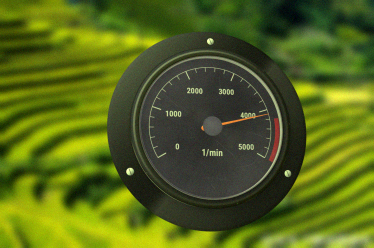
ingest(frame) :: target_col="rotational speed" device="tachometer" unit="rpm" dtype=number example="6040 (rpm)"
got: 4100 (rpm)
